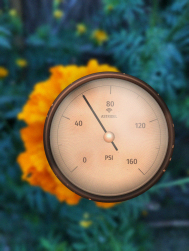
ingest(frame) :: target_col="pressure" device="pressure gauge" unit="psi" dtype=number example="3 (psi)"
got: 60 (psi)
